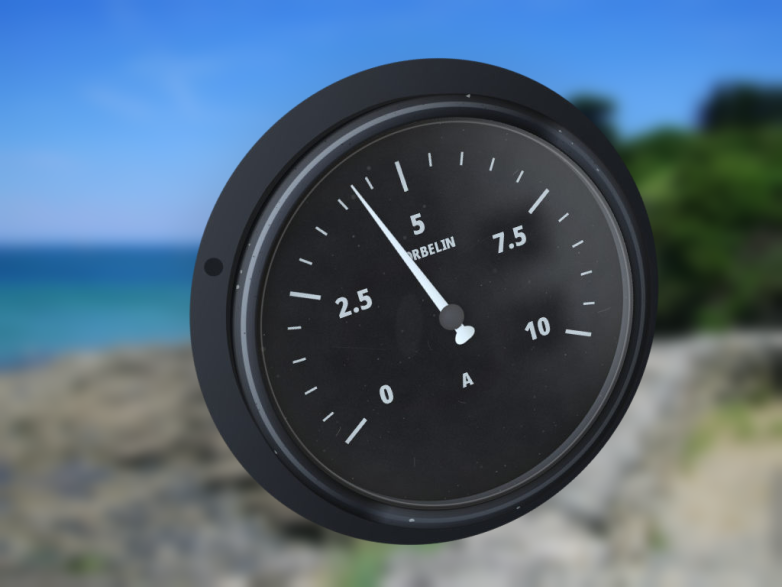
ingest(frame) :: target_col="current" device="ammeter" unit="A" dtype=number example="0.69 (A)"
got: 4.25 (A)
